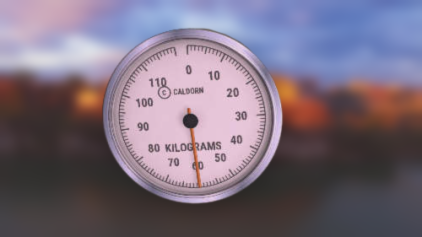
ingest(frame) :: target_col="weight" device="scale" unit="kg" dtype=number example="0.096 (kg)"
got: 60 (kg)
